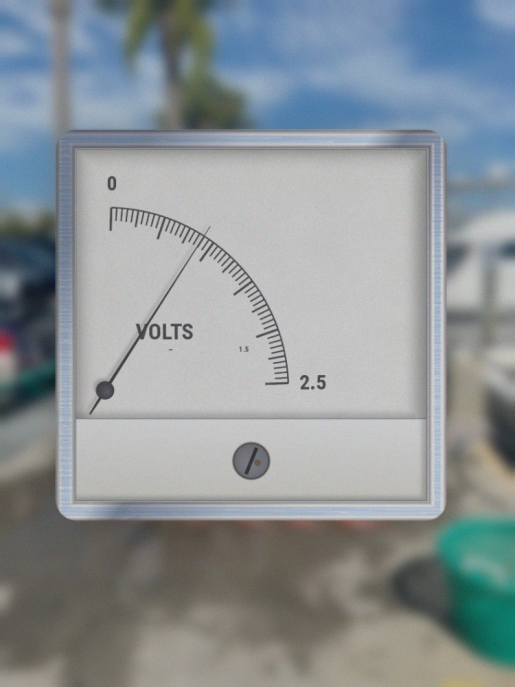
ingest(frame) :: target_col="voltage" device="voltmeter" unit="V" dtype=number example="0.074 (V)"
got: 0.9 (V)
